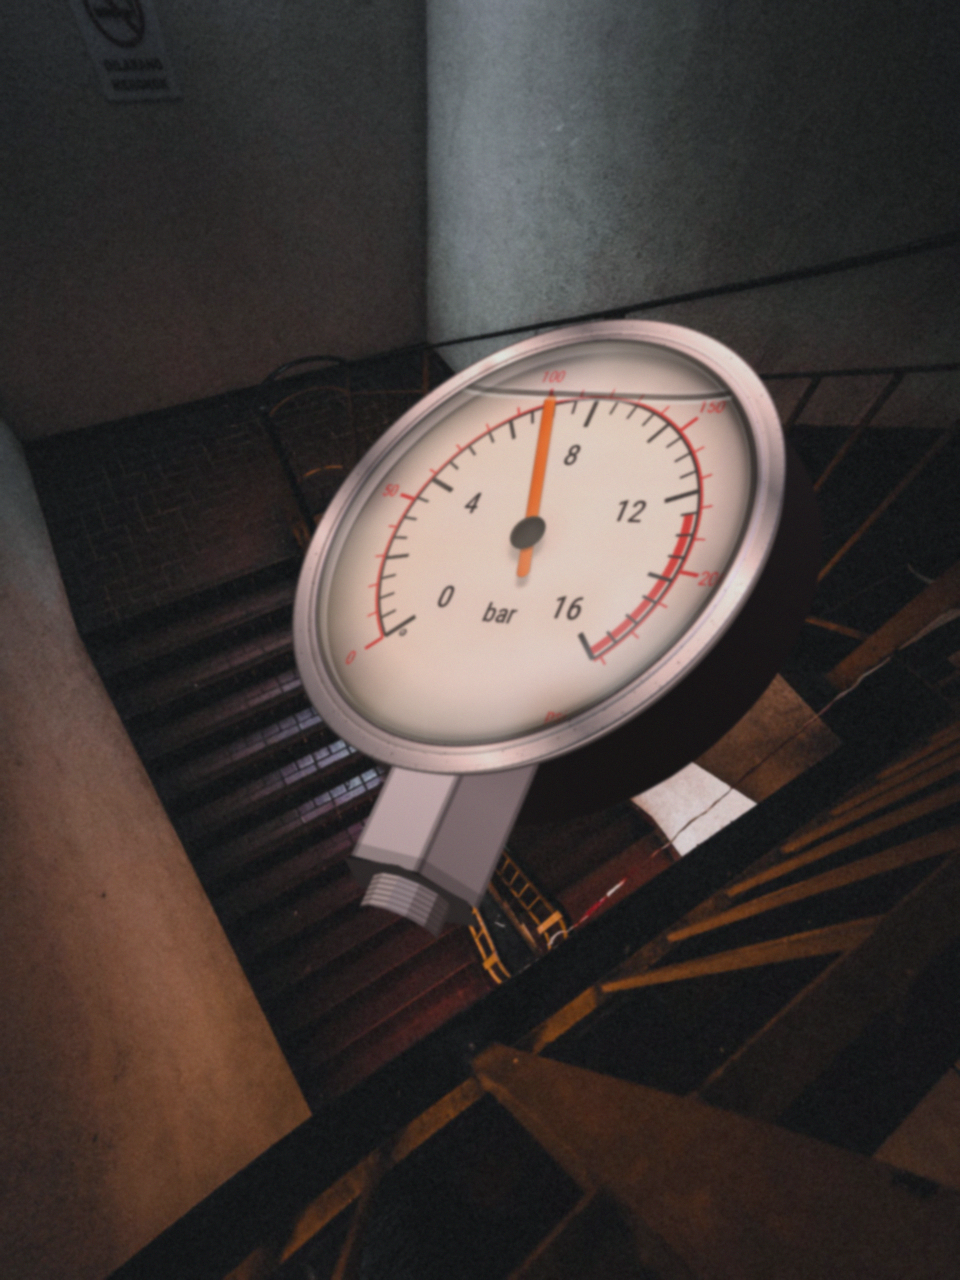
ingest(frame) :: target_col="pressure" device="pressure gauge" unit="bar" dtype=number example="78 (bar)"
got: 7 (bar)
